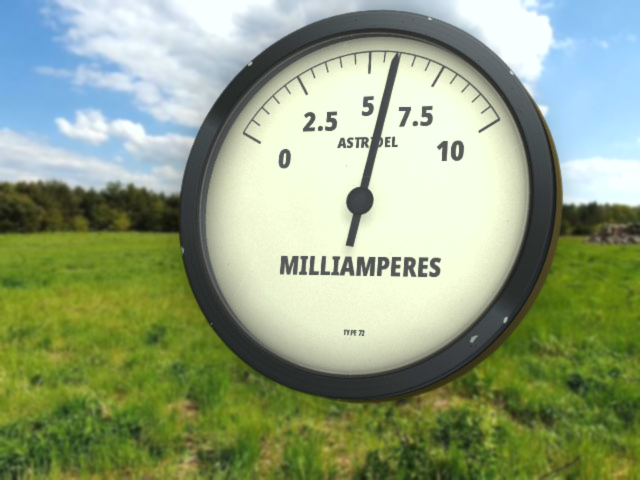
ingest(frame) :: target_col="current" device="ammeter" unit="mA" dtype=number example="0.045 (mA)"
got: 6 (mA)
